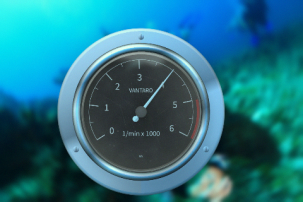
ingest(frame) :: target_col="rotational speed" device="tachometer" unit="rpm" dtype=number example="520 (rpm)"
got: 4000 (rpm)
